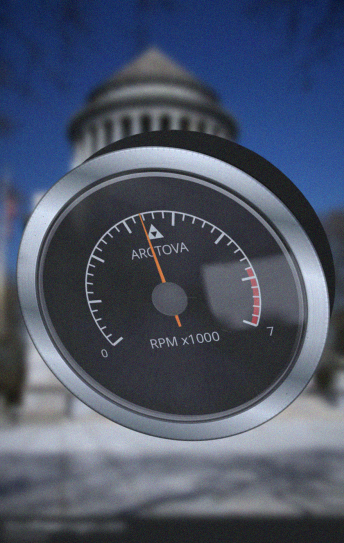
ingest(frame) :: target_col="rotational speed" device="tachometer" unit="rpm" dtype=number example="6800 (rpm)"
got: 3400 (rpm)
